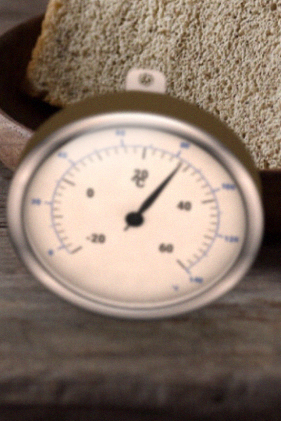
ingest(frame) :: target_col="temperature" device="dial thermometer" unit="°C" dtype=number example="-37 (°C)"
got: 28 (°C)
